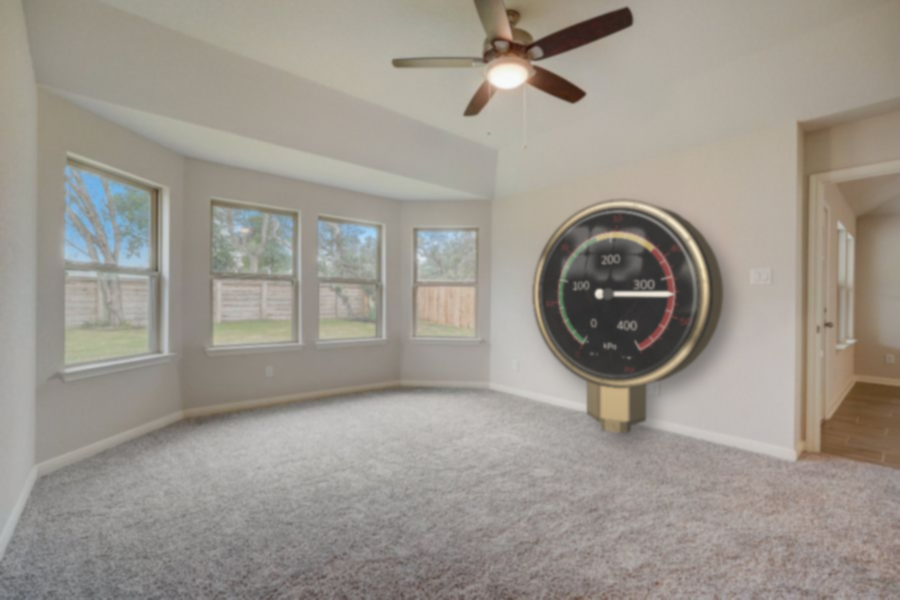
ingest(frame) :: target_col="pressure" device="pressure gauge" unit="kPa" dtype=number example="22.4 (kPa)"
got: 320 (kPa)
